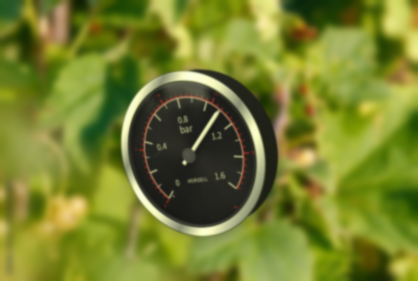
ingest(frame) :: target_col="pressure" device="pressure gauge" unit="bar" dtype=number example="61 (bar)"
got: 1.1 (bar)
